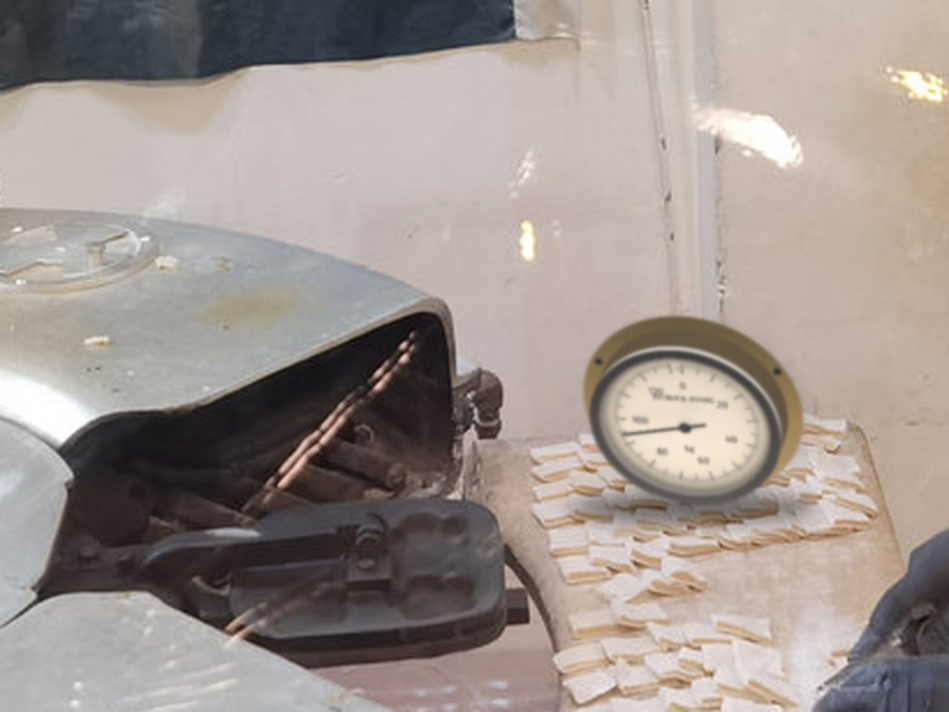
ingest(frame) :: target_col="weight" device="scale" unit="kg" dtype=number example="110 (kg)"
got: 95 (kg)
